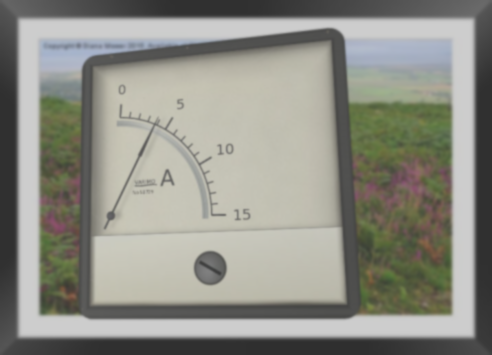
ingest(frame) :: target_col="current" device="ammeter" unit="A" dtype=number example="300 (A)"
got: 4 (A)
